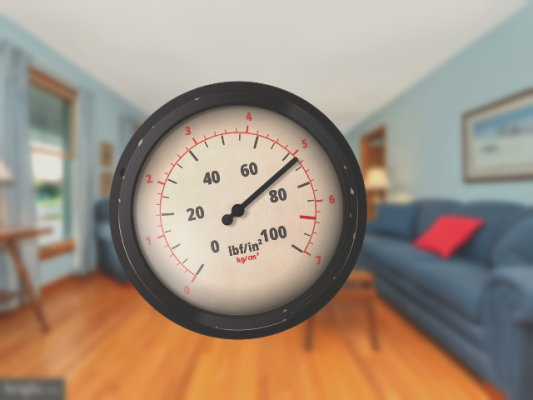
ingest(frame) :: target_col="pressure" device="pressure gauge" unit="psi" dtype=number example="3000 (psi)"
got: 72.5 (psi)
